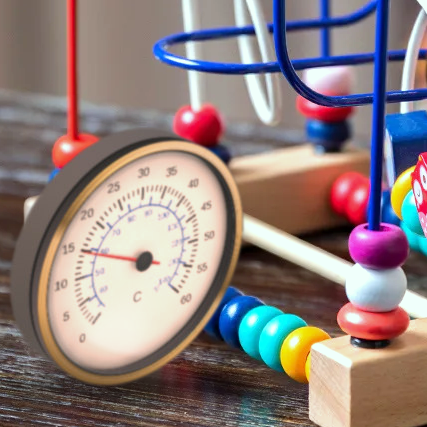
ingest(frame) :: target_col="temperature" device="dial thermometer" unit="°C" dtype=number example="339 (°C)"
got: 15 (°C)
